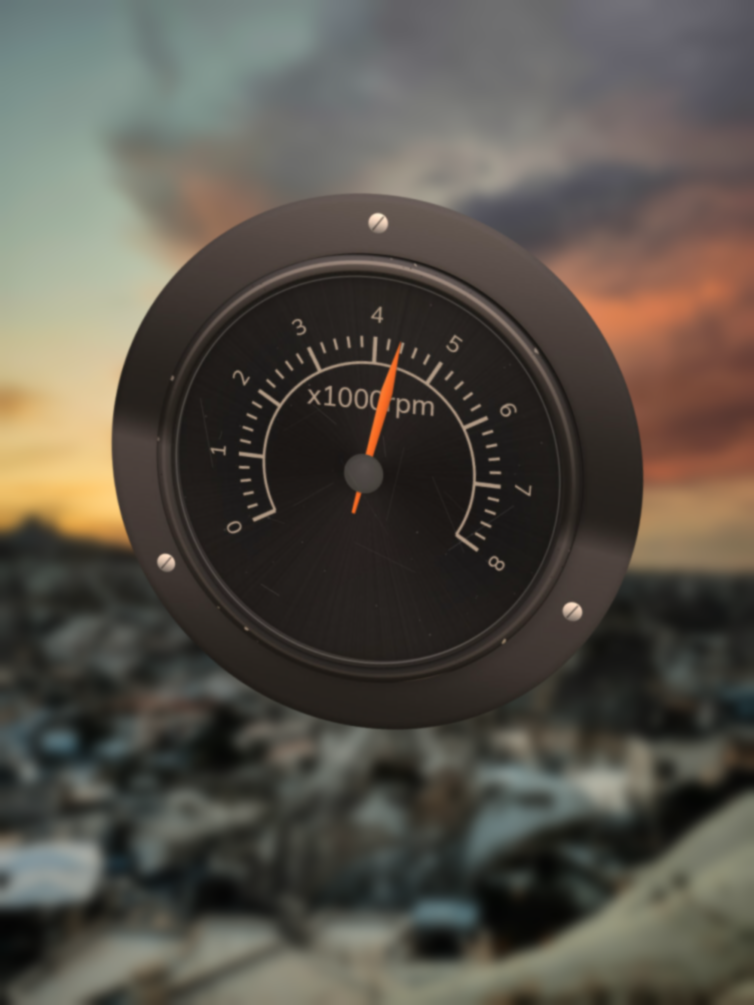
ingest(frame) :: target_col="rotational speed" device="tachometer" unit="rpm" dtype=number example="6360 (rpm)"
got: 4400 (rpm)
